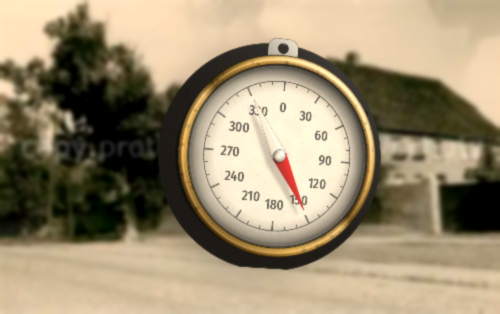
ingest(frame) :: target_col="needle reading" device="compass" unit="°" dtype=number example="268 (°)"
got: 150 (°)
